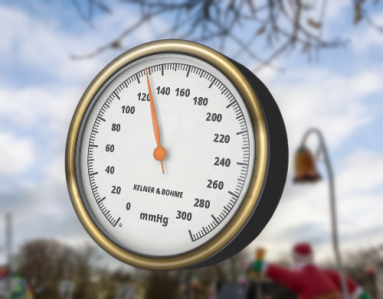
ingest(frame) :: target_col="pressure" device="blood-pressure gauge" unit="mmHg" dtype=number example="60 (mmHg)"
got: 130 (mmHg)
